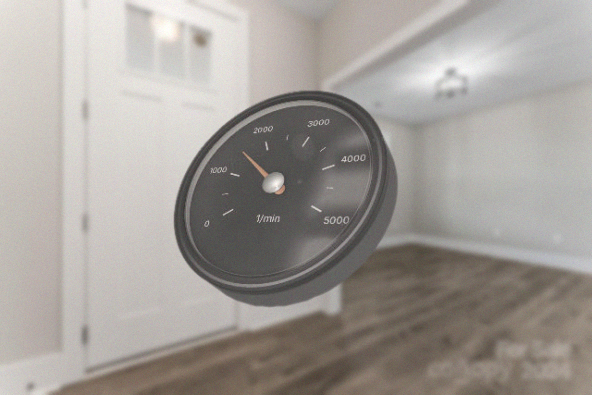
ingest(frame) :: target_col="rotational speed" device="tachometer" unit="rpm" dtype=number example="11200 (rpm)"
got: 1500 (rpm)
